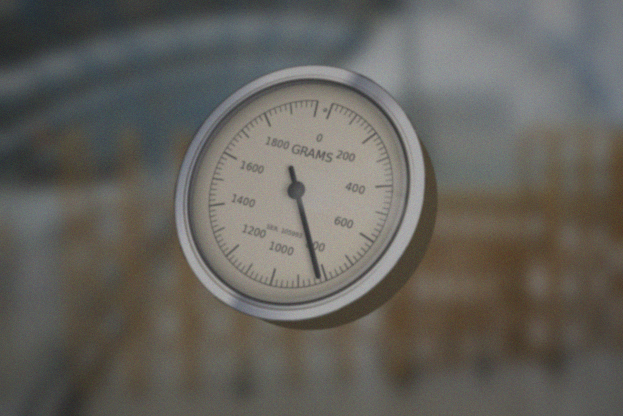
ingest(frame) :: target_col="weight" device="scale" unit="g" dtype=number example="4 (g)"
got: 820 (g)
